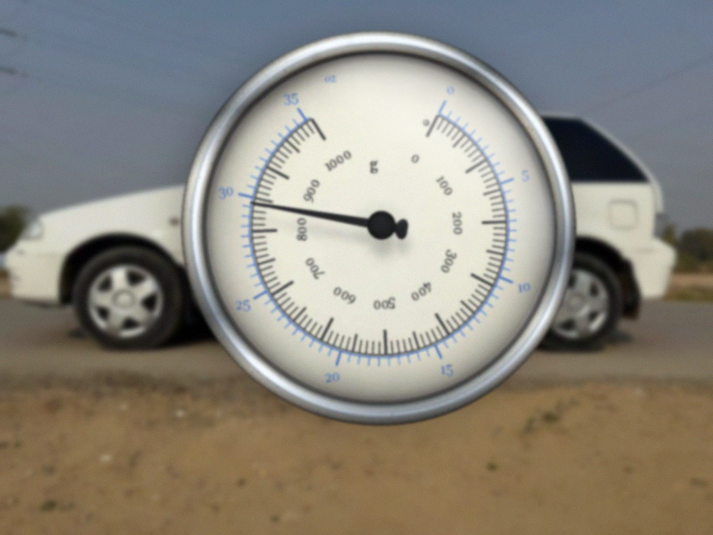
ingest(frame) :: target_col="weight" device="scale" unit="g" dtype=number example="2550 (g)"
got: 840 (g)
